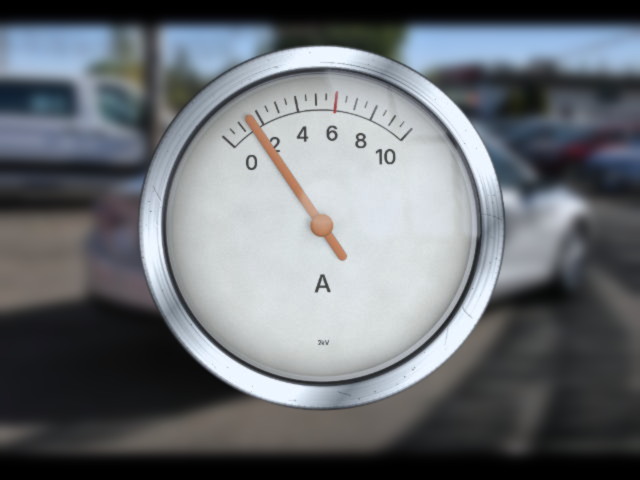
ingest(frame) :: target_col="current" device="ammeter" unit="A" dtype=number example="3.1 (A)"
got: 1.5 (A)
